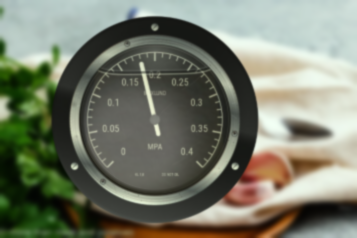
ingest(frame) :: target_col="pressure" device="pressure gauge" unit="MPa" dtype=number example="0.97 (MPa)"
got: 0.18 (MPa)
